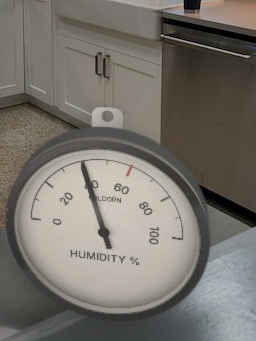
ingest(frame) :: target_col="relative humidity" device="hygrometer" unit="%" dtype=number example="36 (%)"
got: 40 (%)
